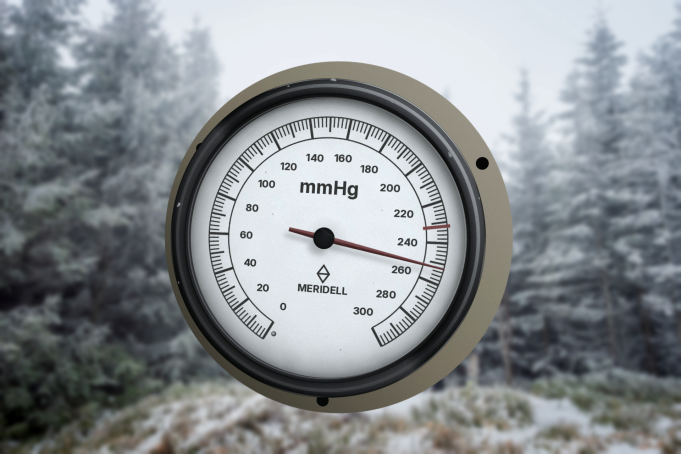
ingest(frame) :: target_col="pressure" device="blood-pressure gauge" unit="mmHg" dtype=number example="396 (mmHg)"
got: 252 (mmHg)
